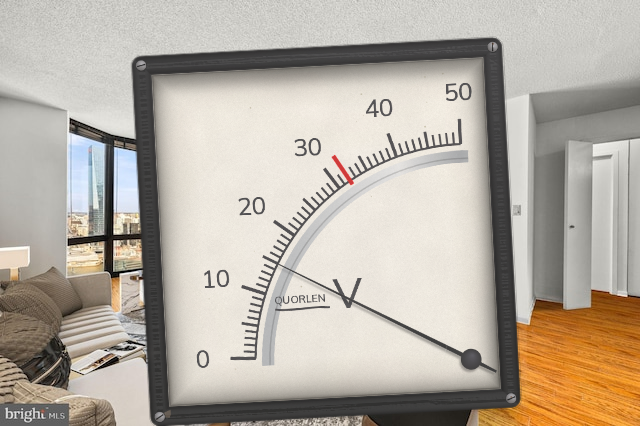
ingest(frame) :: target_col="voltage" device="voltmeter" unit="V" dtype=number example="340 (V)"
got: 15 (V)
